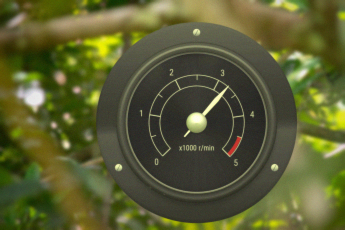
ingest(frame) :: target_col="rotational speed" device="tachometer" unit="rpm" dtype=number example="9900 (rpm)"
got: 3250 (rpm)
